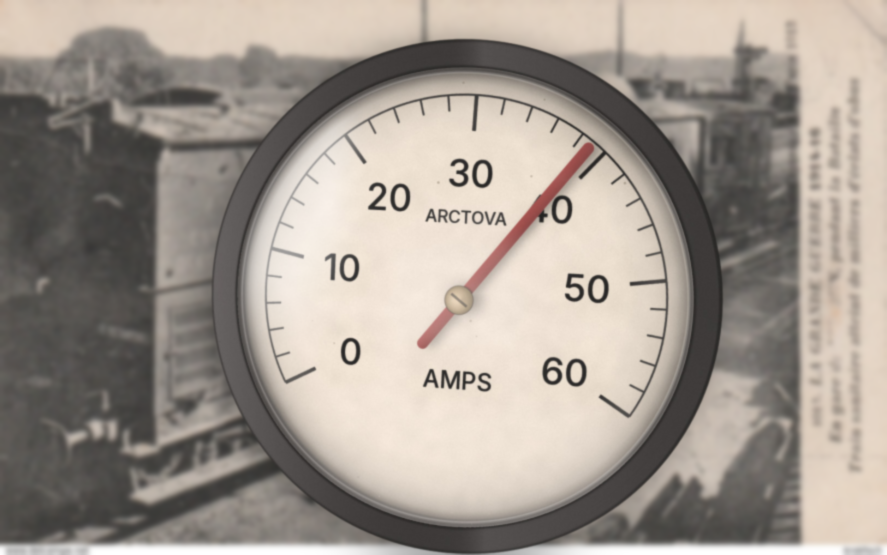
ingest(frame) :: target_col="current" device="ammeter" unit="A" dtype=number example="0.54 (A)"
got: 39 (A)
